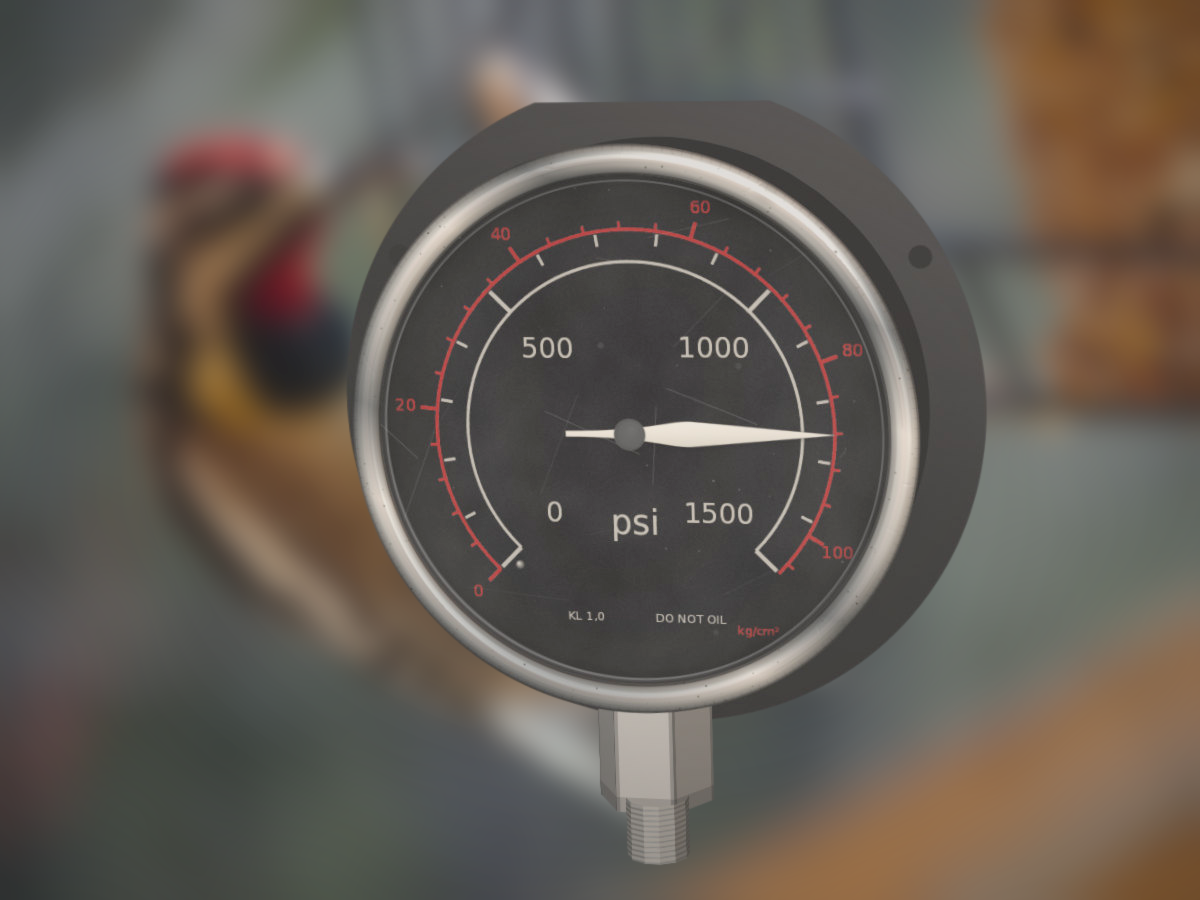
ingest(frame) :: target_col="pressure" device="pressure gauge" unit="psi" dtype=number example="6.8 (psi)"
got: 1250 (psi)
